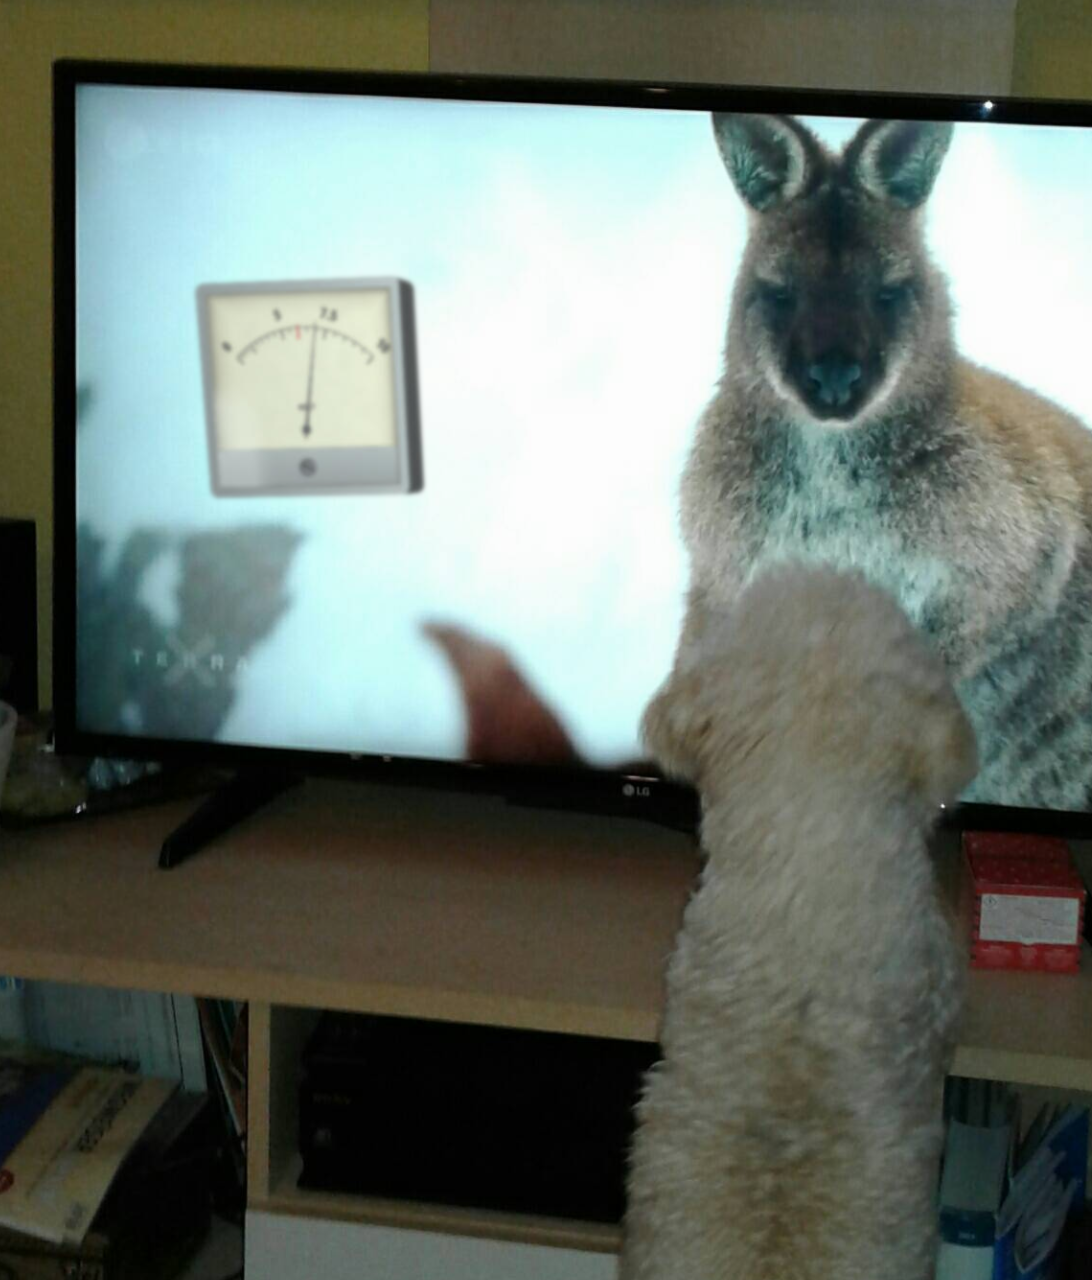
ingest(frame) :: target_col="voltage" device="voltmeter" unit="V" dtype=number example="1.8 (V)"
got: 7 (V)
